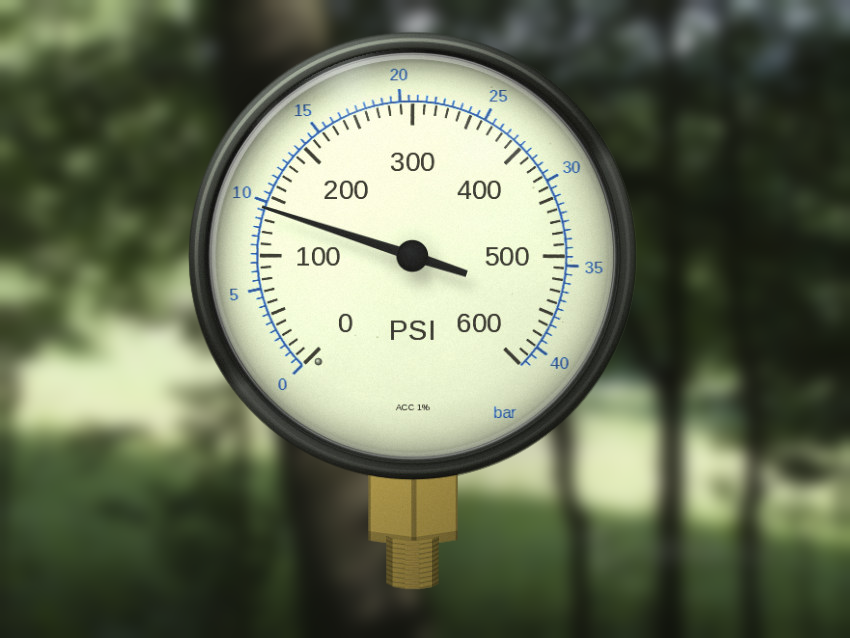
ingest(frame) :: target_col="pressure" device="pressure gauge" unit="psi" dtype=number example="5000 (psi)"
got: 140 (psi)
